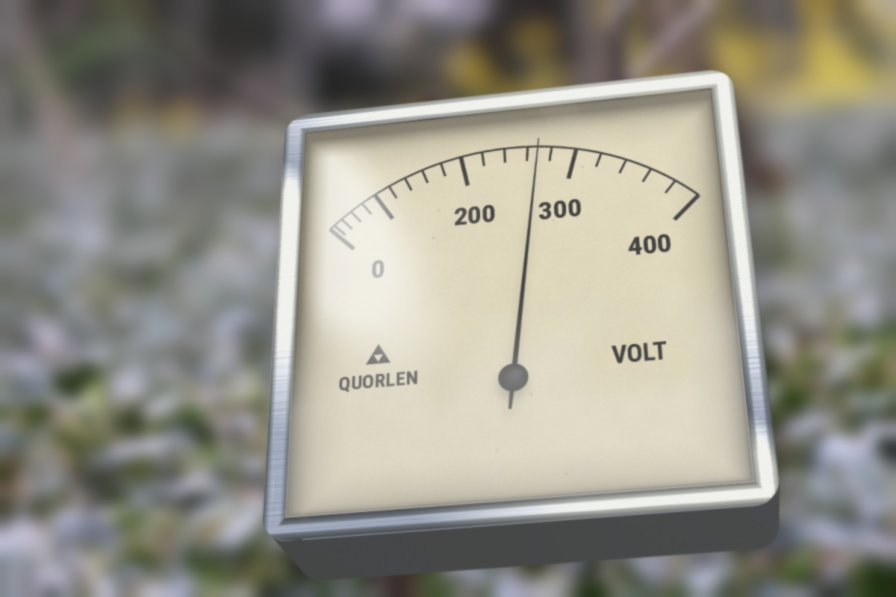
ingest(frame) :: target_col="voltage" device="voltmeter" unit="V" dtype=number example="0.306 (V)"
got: 270 (V)
